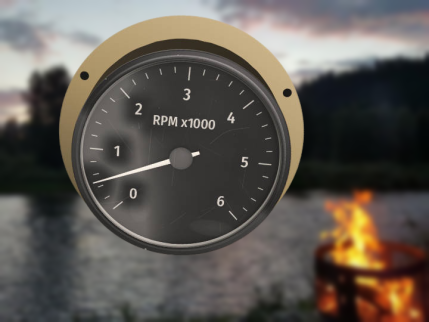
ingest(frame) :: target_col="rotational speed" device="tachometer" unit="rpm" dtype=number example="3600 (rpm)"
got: 500 (rpm)
